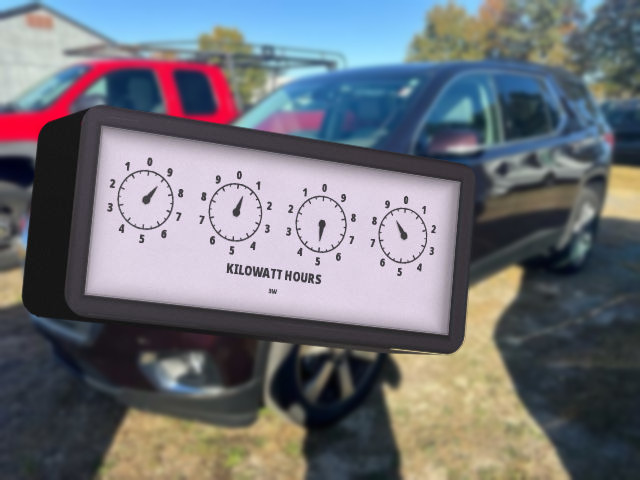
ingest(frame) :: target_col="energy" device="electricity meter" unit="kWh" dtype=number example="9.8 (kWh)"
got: 9049 (kWh)
